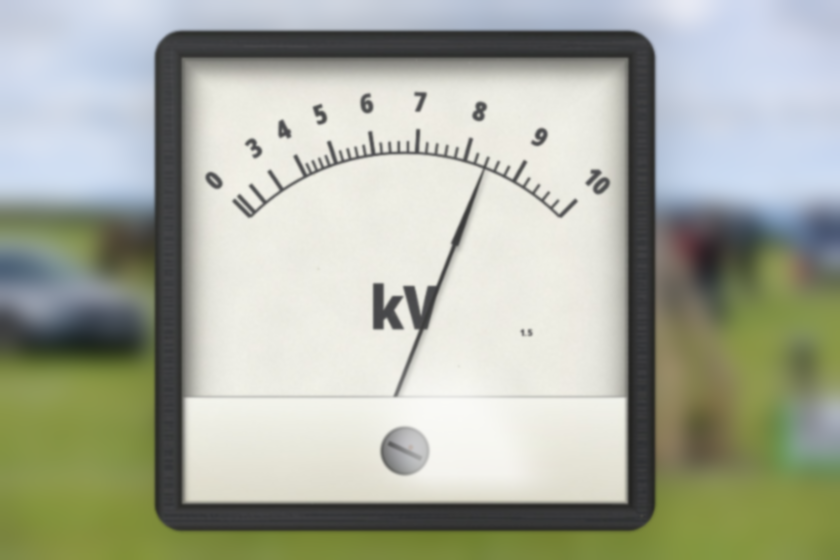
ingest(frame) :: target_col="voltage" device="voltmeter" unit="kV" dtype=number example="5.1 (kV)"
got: 8.4 (kV)
